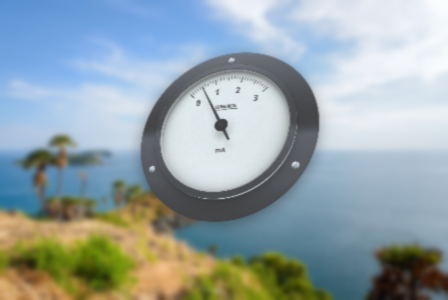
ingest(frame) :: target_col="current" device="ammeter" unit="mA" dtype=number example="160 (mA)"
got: 0.5 (mA)
